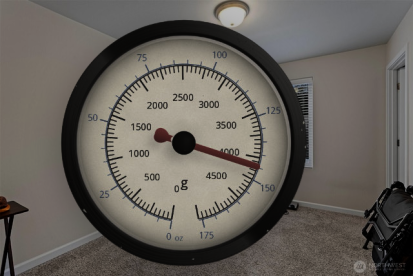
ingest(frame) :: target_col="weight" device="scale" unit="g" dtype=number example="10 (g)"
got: 4100 (g)
